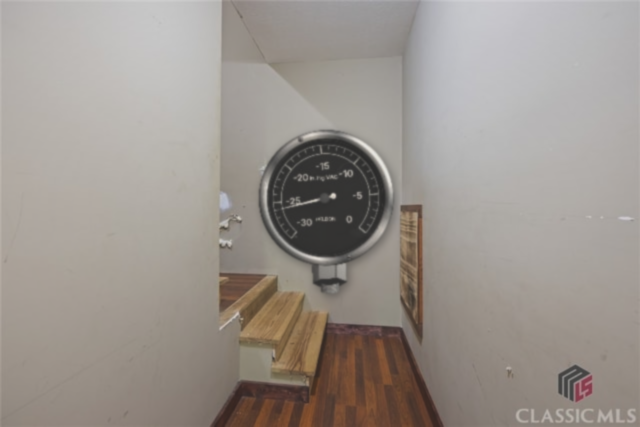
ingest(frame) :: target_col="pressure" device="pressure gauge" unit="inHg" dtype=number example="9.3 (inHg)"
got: -26 (inHg)
